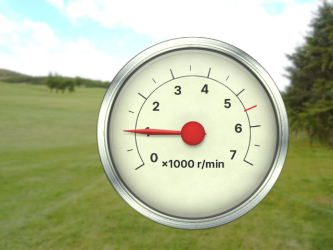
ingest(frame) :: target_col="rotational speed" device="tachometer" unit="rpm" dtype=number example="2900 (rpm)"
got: 1000 (rpm)
